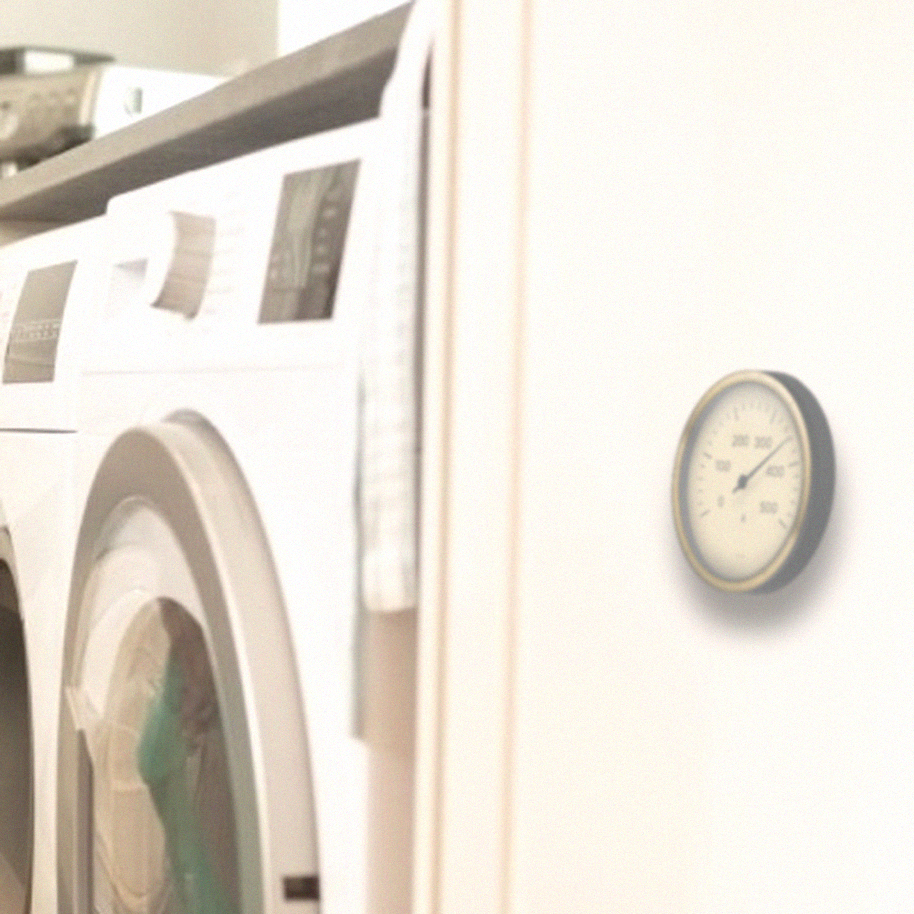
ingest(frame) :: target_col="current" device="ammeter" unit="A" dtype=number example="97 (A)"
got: 360 (A)
